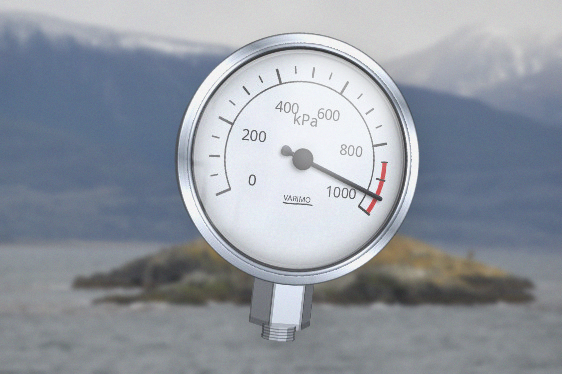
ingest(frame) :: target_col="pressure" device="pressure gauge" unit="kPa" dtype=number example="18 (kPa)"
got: 950 (kPa)
